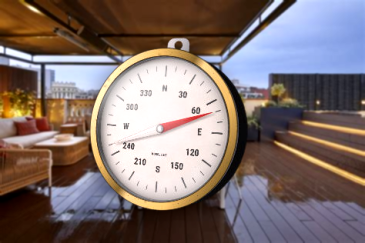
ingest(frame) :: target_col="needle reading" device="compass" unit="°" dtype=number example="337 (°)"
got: 70 (°)
